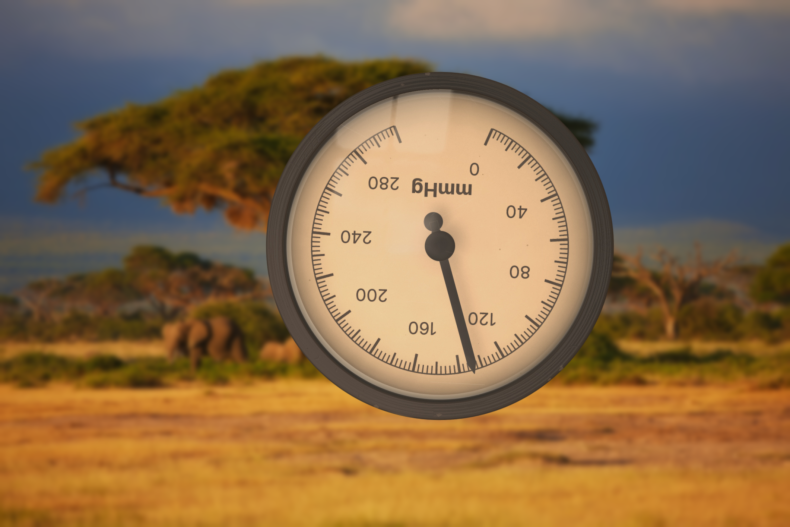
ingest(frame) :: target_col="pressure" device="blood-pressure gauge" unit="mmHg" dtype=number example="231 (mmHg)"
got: 134 (mmHg)
